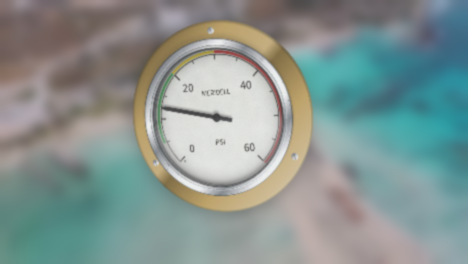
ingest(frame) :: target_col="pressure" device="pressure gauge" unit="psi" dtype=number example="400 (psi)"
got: 12.5 (psi)
